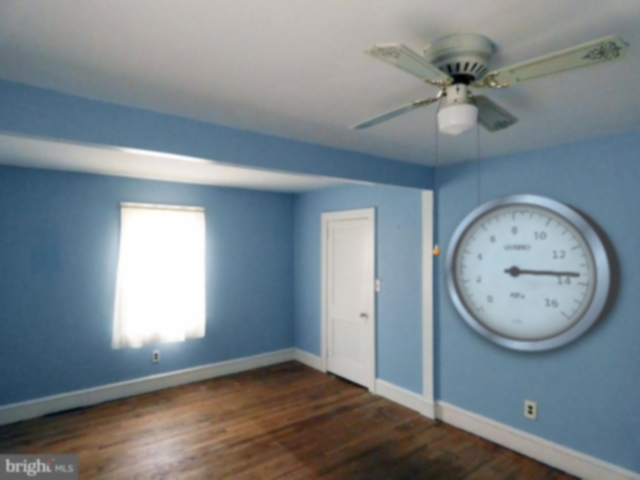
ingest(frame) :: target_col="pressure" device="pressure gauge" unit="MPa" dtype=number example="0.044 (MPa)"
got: 13.5 (MPa)
